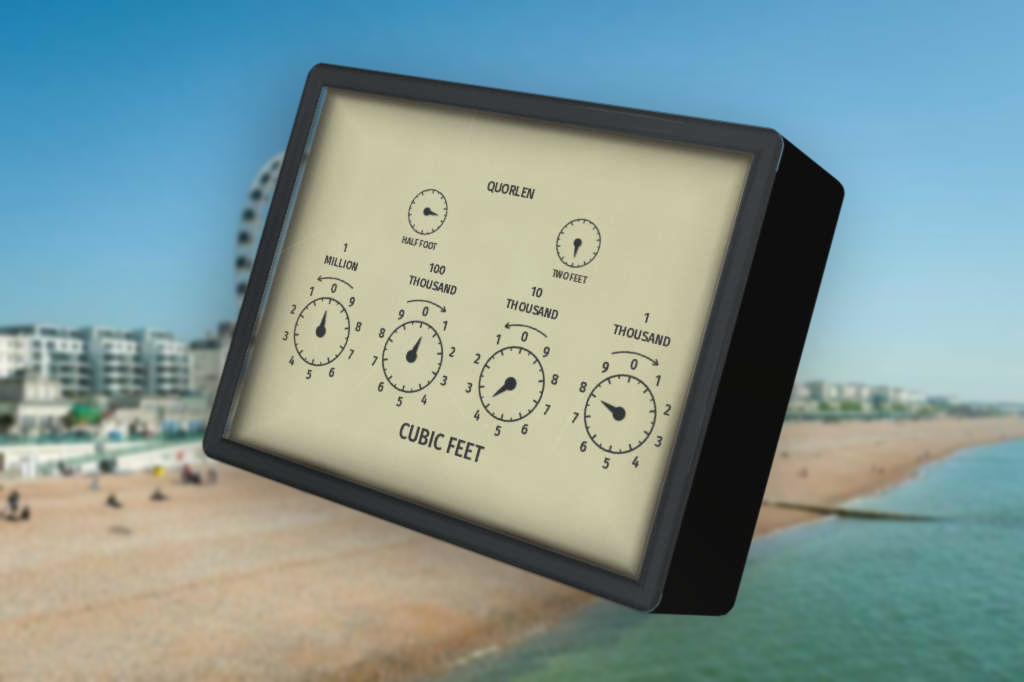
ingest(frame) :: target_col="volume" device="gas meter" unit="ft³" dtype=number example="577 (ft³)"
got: 3800 (ft³)
